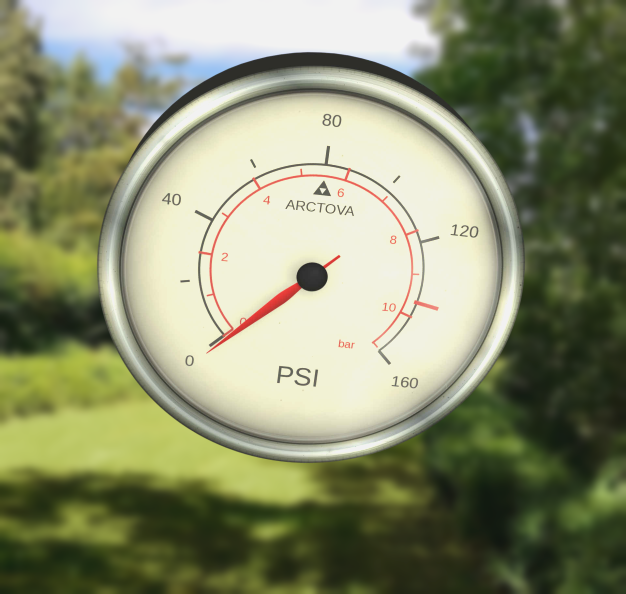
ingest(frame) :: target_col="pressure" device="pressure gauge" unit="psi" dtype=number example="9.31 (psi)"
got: 0 (psi)
